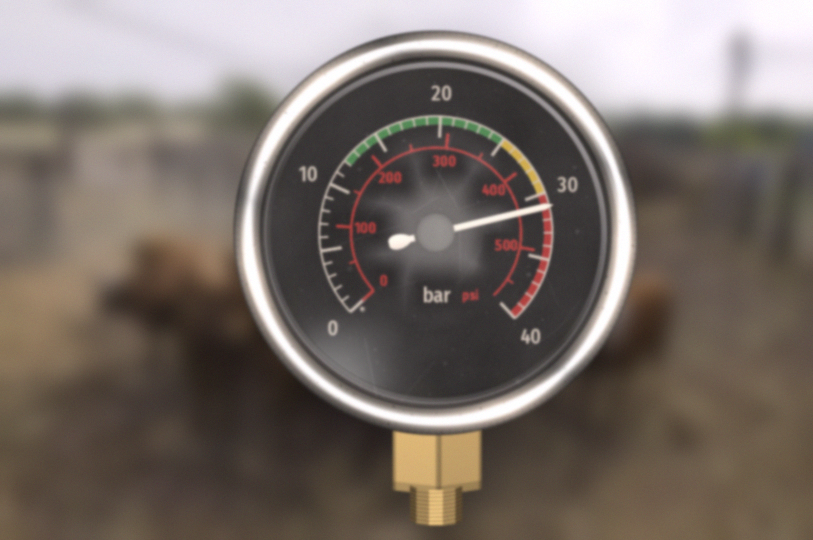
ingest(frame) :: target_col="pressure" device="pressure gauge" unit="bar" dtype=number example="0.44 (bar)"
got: 31 (bar)
